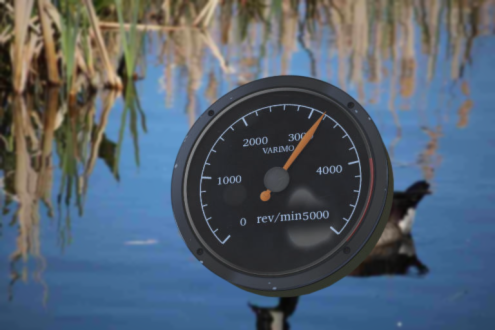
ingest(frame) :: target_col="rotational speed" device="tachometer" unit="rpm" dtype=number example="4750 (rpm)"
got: 3200 (rpm)
